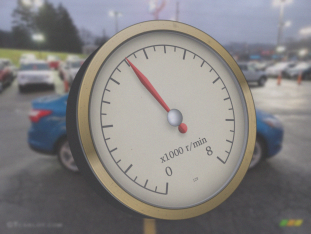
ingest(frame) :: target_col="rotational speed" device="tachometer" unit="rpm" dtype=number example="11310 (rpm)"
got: 3500 (rpm)
